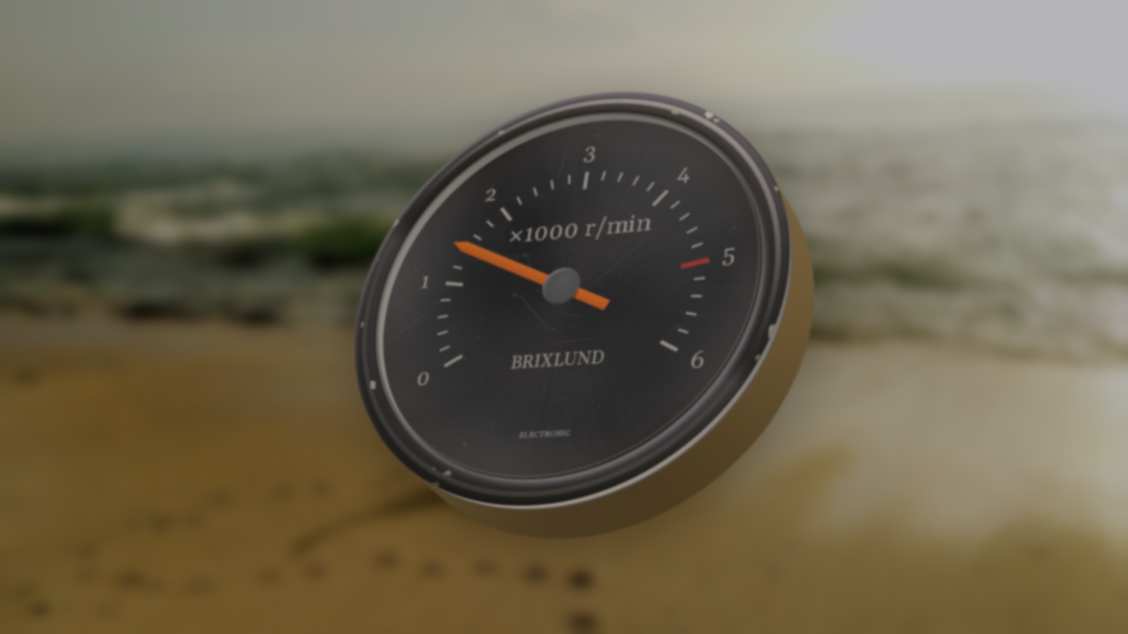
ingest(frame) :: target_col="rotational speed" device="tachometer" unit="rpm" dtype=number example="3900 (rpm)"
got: 1400 (rpm)
